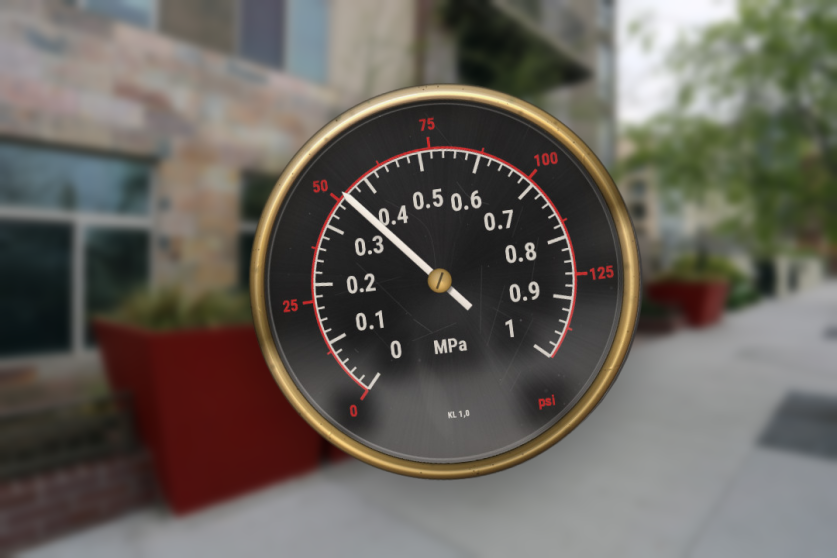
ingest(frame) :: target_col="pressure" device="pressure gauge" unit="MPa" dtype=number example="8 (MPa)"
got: 0.36 (MPa)
